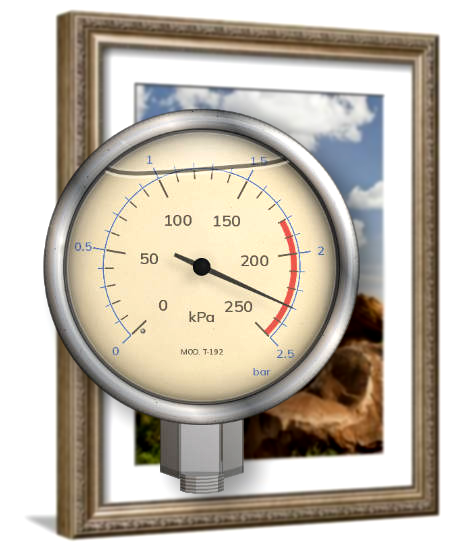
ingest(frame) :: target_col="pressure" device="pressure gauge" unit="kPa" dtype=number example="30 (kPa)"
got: 230 (kPa)
